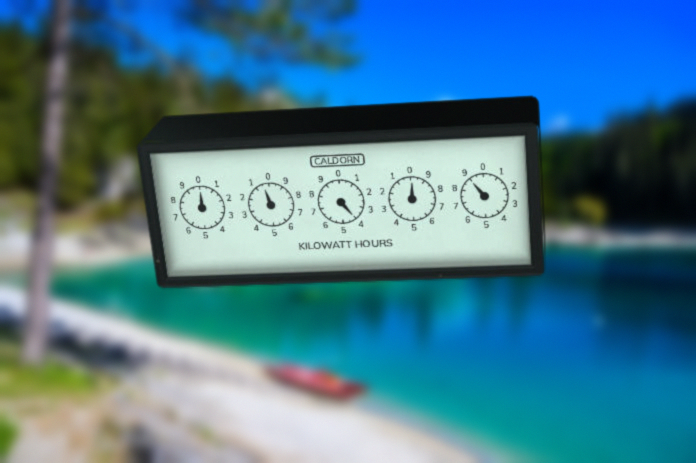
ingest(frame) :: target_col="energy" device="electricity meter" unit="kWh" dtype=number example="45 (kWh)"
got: 399 (kWh)
